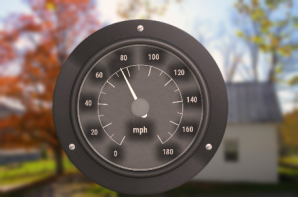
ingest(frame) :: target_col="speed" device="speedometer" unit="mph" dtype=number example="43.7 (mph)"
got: 75 (mph)
